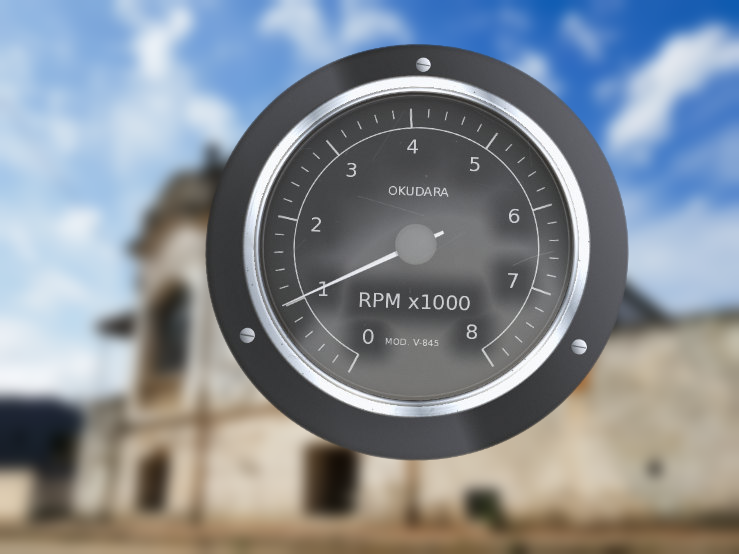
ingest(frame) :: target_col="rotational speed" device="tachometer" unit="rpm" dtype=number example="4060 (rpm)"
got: 1000 (rpm)
